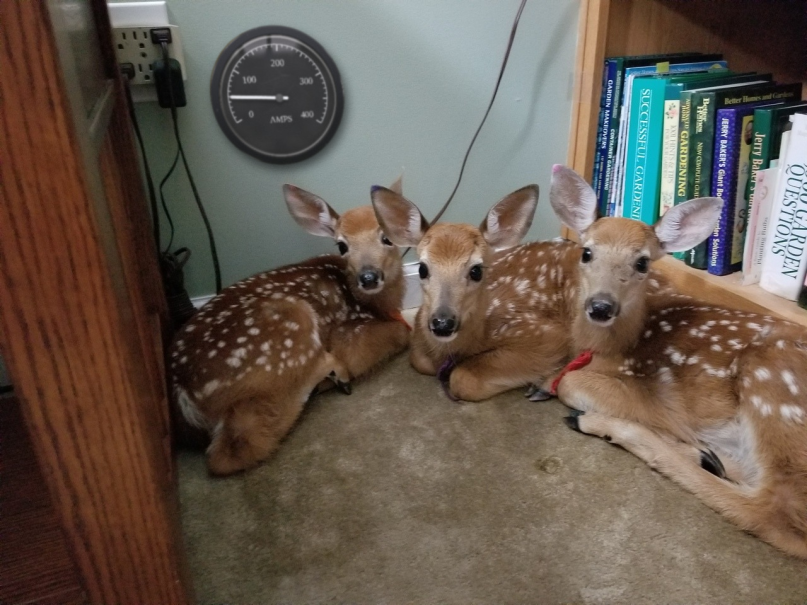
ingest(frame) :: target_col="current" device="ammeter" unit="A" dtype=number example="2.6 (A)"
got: 50 (A)
